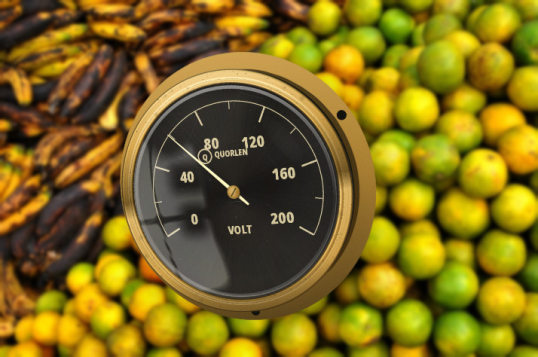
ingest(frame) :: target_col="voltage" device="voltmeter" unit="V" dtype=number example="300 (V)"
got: 60 (V)
